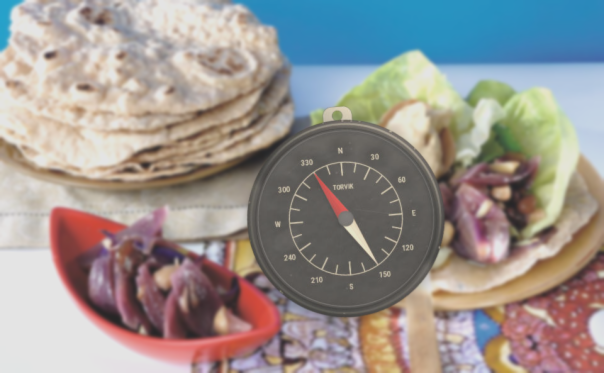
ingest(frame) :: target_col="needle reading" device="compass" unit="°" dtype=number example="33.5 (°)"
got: 330 (°)
